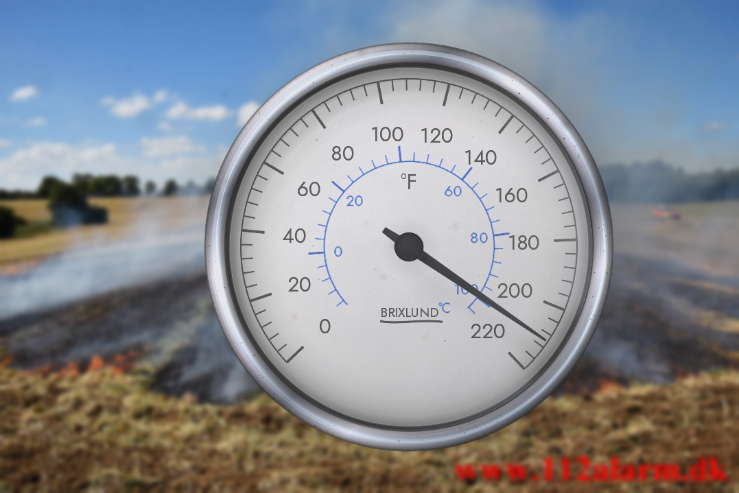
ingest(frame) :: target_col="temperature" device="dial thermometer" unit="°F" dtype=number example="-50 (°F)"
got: 210 (°F)
